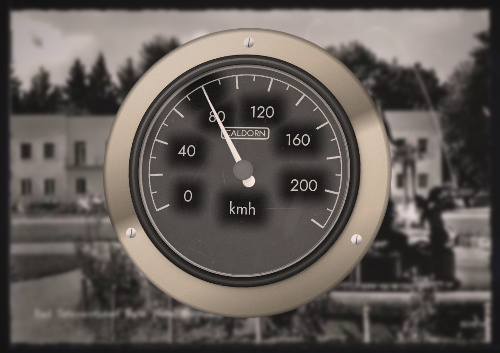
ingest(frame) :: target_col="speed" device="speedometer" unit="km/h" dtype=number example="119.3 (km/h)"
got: 80 (km/h)
